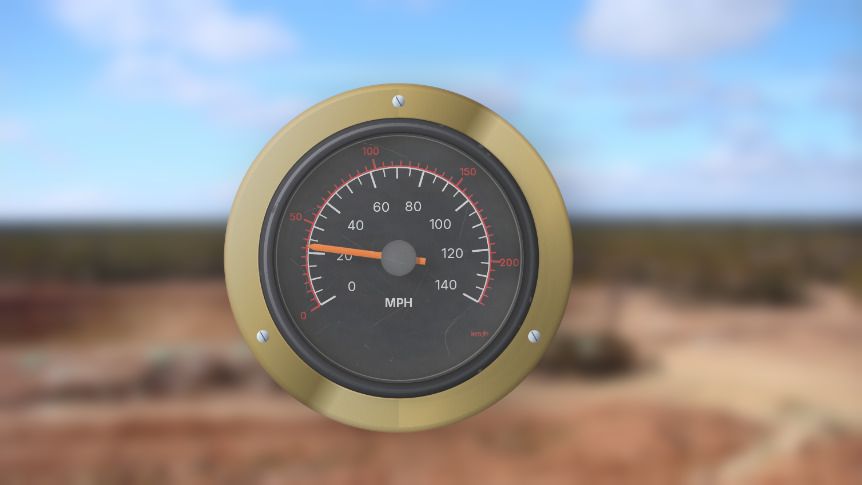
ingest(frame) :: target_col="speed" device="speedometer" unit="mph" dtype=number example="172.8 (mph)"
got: 22.5 (mph)
